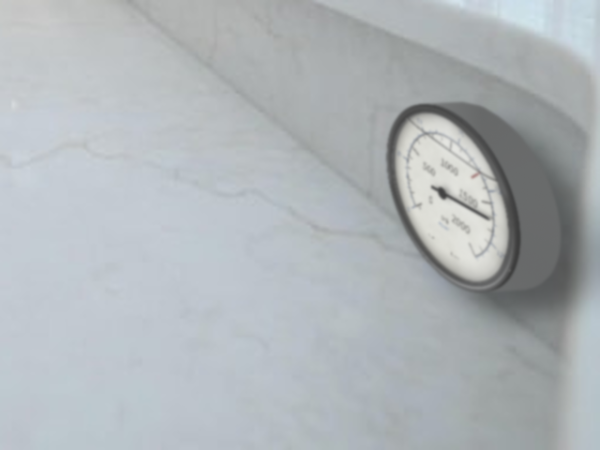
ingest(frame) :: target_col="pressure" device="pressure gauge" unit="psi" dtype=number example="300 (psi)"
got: 1600 (psi)
